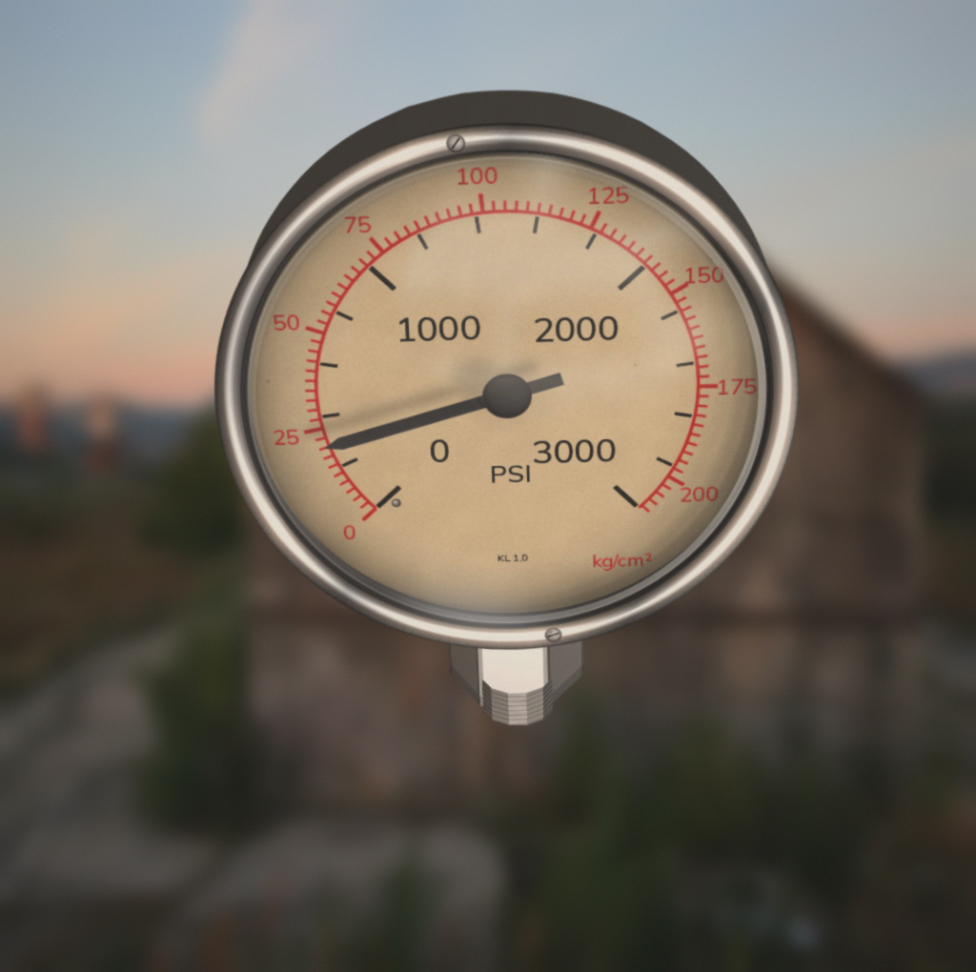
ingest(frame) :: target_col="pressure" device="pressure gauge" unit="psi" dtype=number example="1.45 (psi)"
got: 300 (psi)
